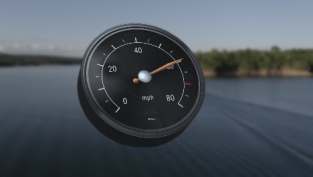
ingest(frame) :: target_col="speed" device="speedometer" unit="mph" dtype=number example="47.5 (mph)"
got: 60 (mph)
